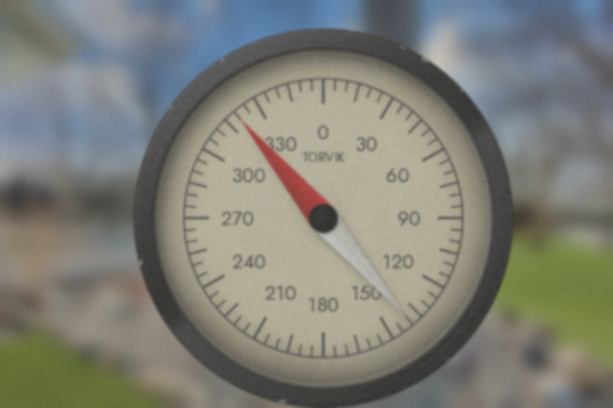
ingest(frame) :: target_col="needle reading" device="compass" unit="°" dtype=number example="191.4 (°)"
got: 320 (°)
